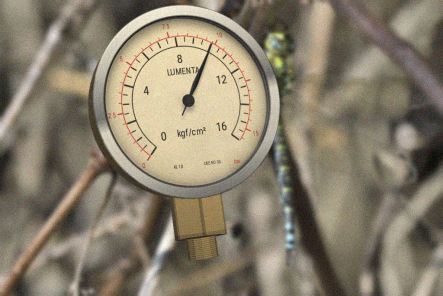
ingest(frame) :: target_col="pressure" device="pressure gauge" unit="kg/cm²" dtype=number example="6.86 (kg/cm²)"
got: 10 (kg/cm²)
